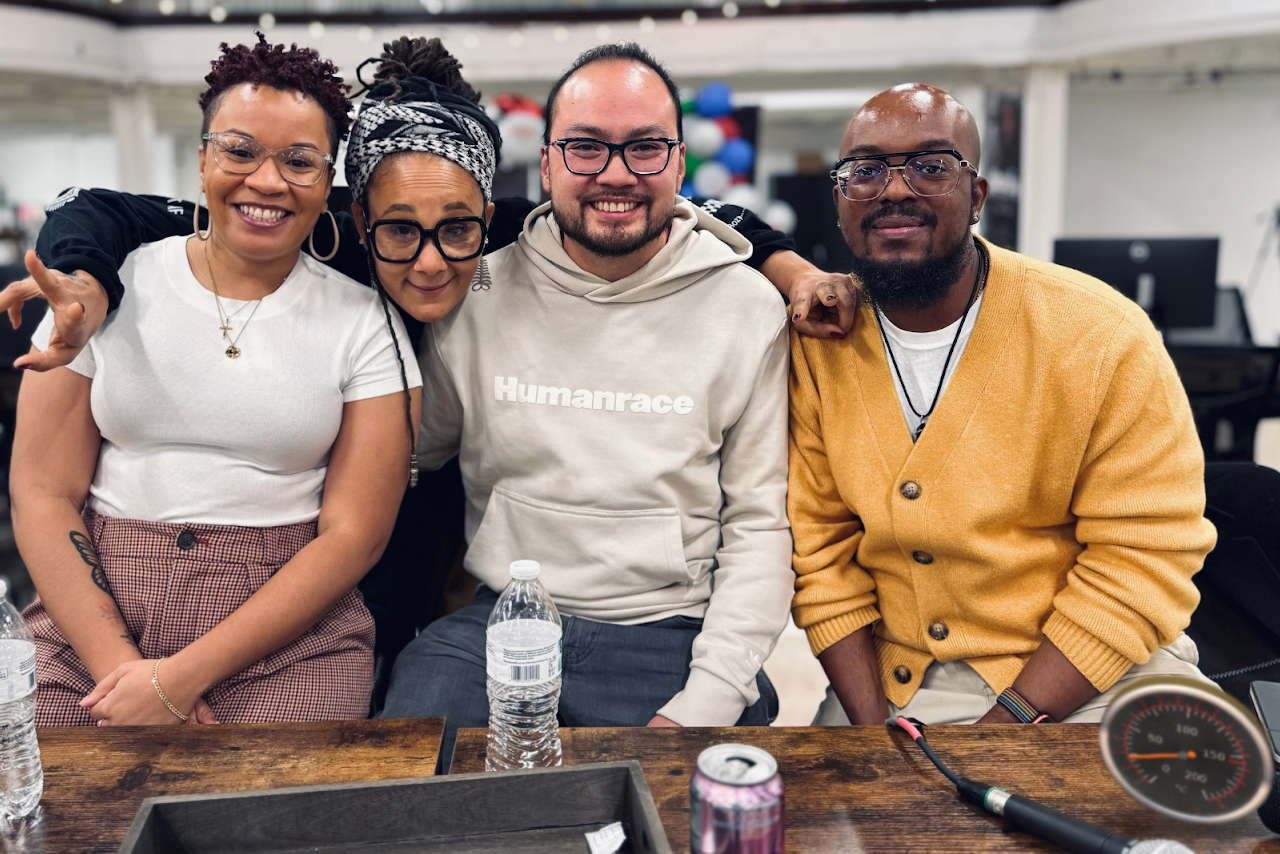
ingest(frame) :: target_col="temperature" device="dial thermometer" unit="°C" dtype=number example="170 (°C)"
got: 25 (°C)
